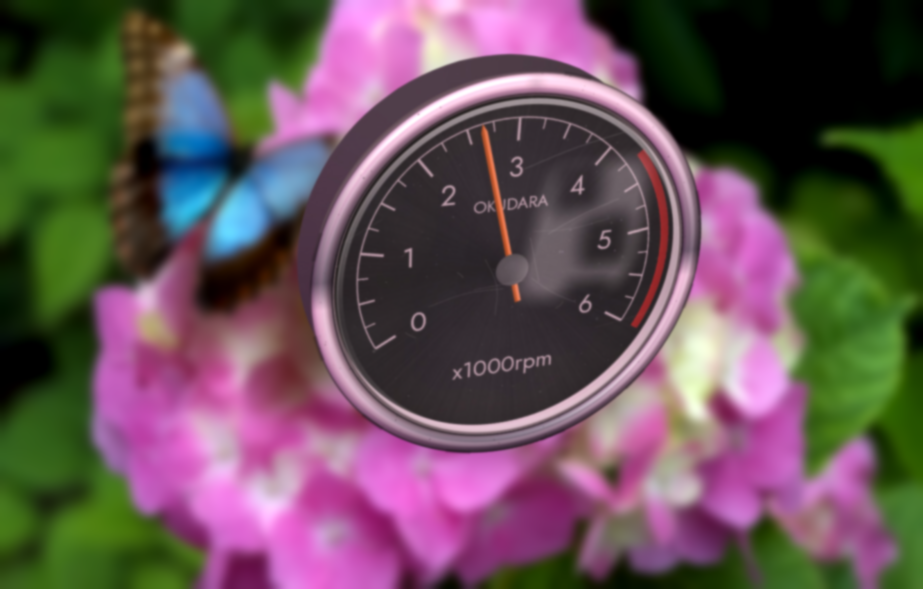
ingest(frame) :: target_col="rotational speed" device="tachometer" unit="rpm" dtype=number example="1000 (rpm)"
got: 2625 (rpm)
